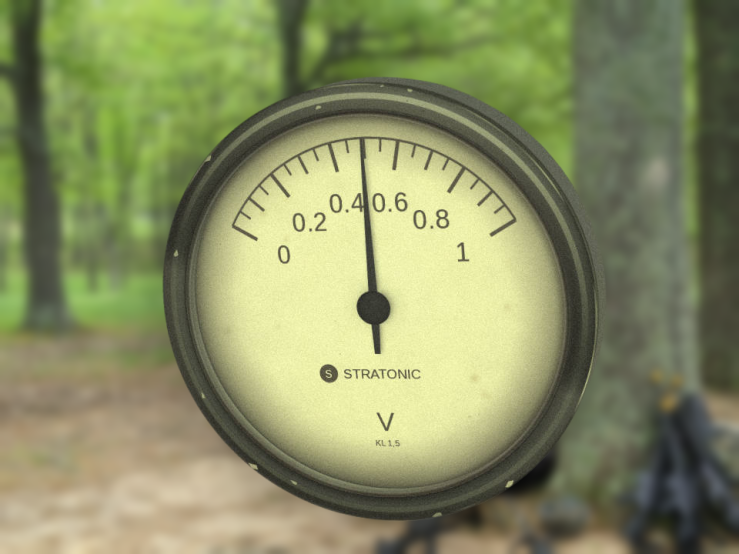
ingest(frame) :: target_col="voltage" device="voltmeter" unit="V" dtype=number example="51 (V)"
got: 0.5 (V)
